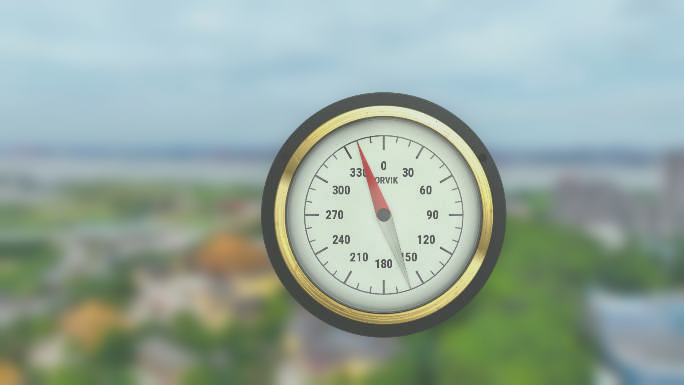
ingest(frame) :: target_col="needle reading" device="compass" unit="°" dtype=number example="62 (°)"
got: 340 (°)
